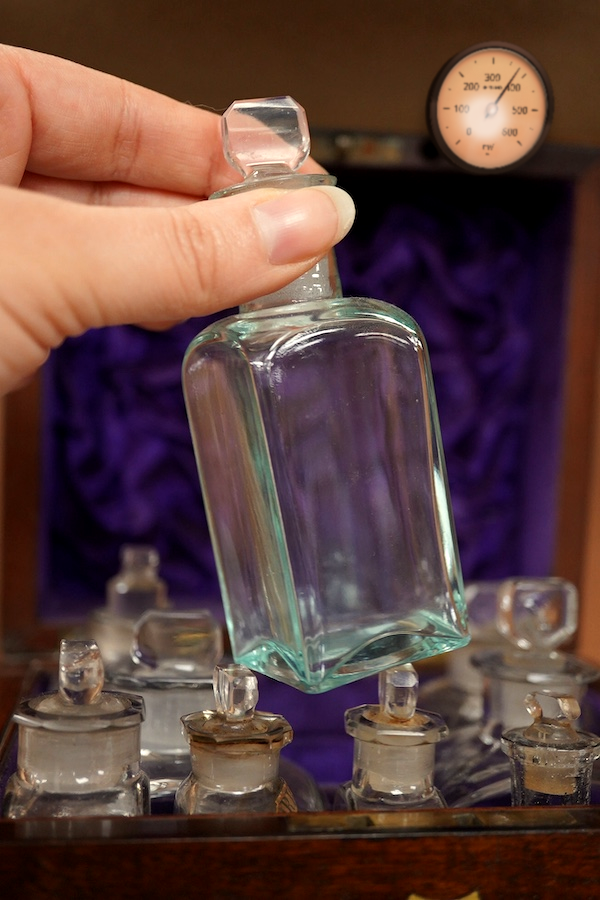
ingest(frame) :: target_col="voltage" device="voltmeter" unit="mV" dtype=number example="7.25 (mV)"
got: 375 (mV)
